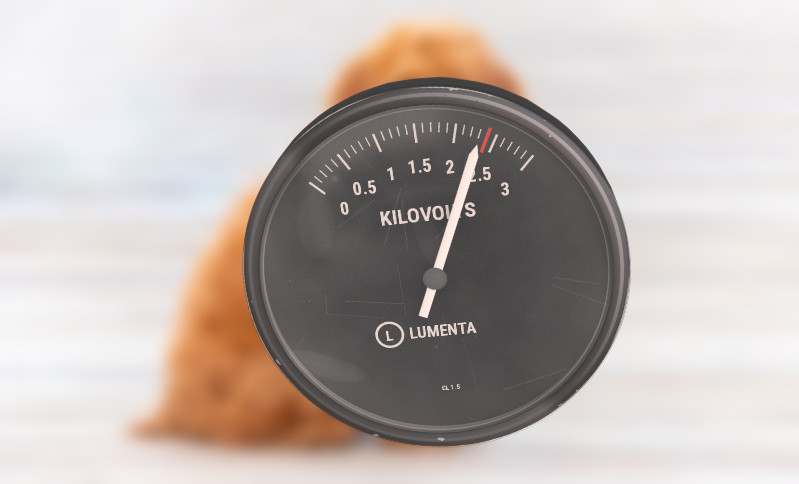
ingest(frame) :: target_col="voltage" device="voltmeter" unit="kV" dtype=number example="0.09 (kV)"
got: 2.3 (kV)
